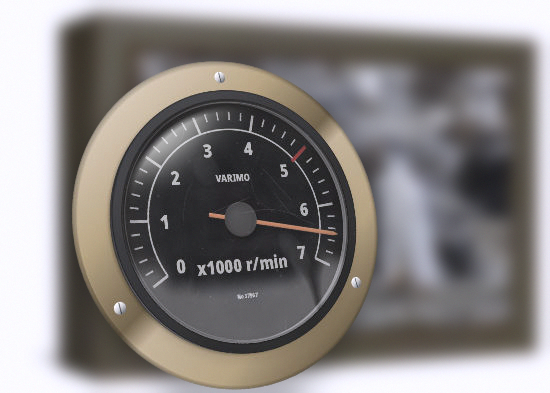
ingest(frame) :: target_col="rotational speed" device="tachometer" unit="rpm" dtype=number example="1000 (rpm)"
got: 6500 (rpm)
